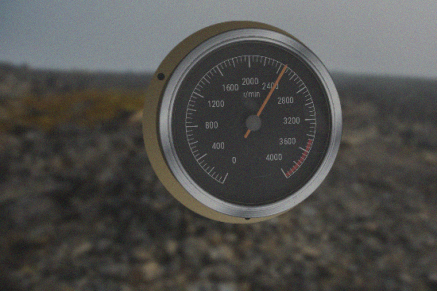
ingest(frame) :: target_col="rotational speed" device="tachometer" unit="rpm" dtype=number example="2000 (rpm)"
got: 2450 (rpm)
